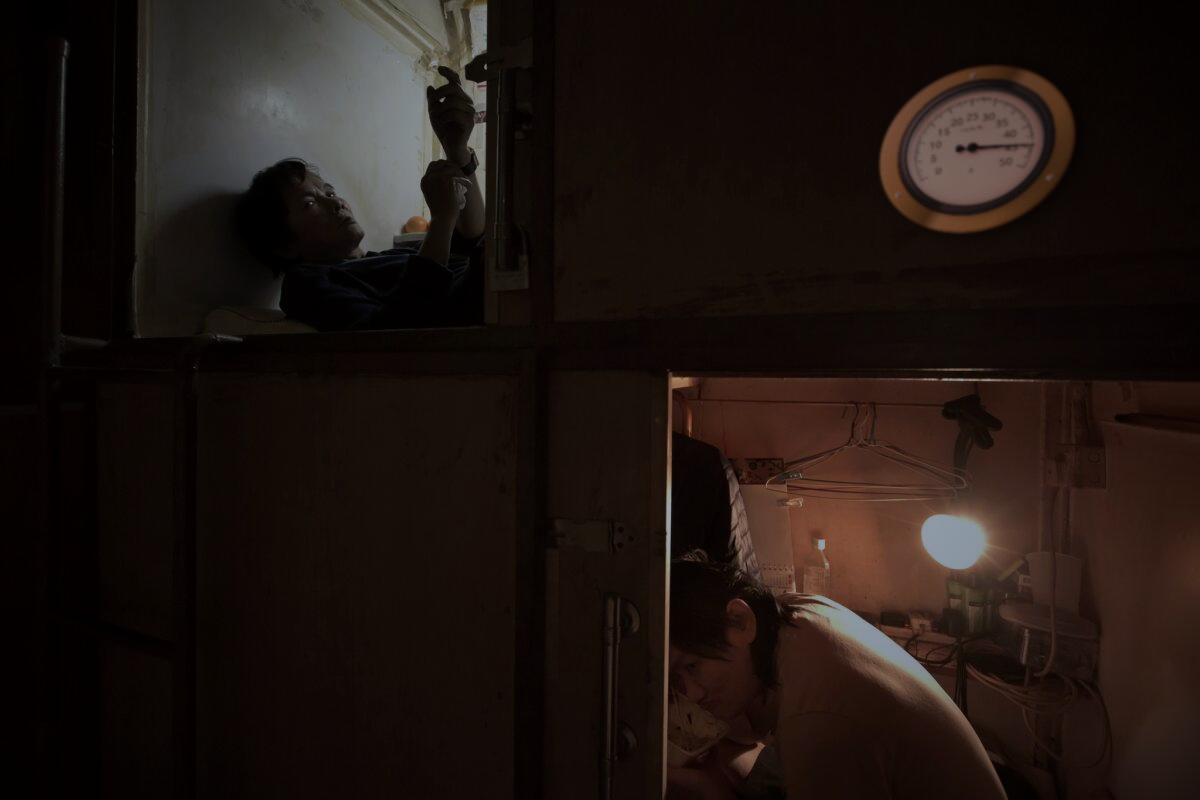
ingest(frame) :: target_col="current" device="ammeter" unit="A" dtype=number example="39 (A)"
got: 45 (A)
